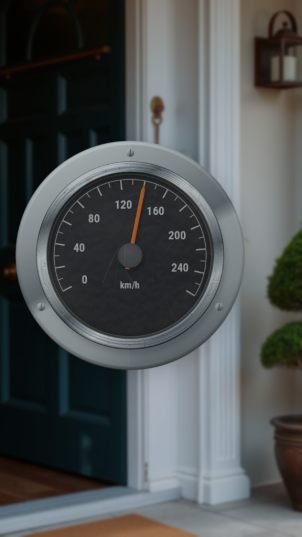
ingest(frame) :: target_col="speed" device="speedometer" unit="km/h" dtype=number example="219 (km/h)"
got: 140 (km/h)
